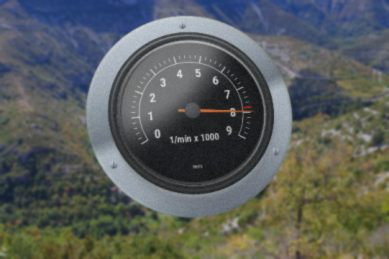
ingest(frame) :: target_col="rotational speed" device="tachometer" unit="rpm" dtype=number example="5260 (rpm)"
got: 8000 (rpm)
